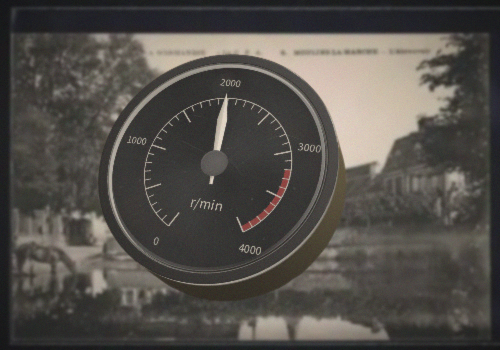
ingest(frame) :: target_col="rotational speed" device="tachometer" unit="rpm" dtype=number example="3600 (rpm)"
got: 2000 (rpm)
